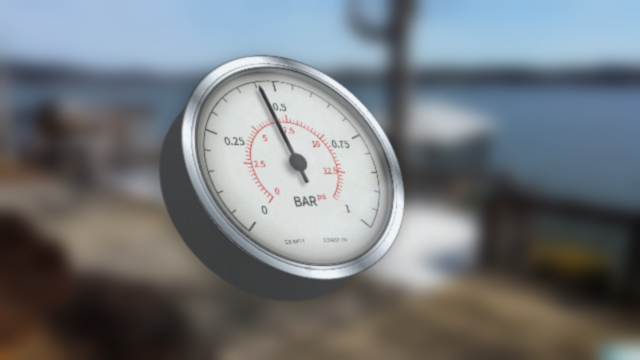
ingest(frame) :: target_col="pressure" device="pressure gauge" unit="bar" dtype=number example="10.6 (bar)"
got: 0.45 (bar)
